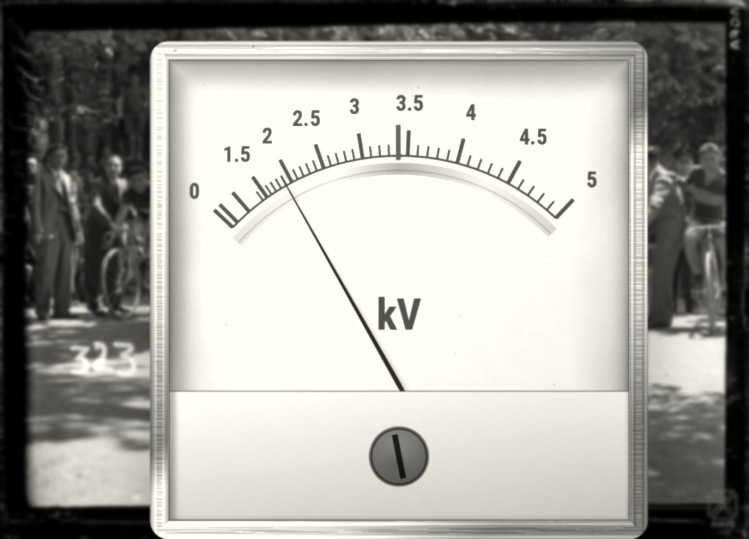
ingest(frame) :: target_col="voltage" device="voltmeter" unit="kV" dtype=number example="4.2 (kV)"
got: 1.9 (kV)
